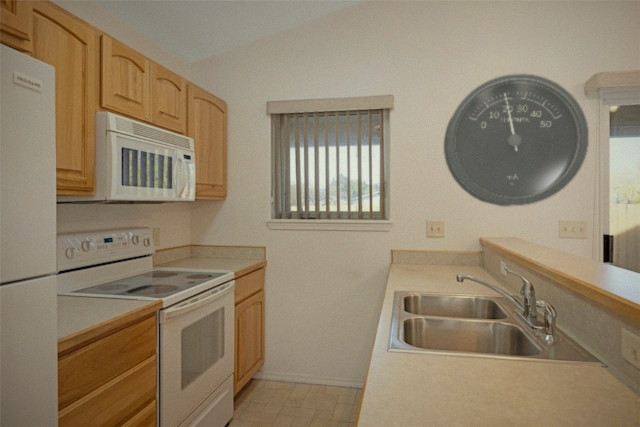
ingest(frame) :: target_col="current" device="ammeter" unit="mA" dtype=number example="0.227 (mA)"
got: 20 (mA)
